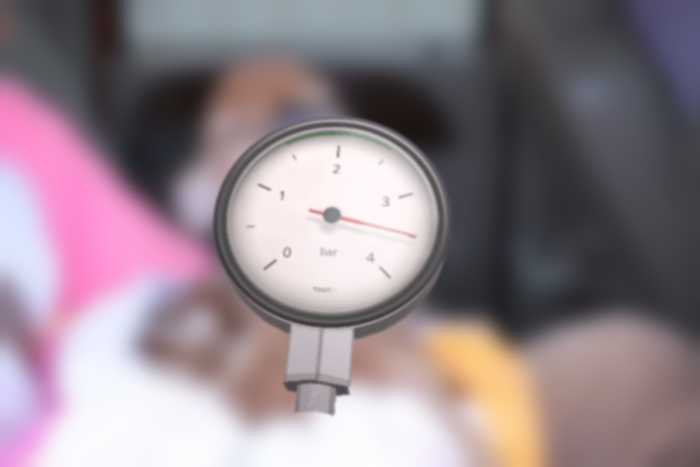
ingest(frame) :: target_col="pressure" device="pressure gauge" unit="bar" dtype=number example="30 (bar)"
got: 3.5 (bar)
